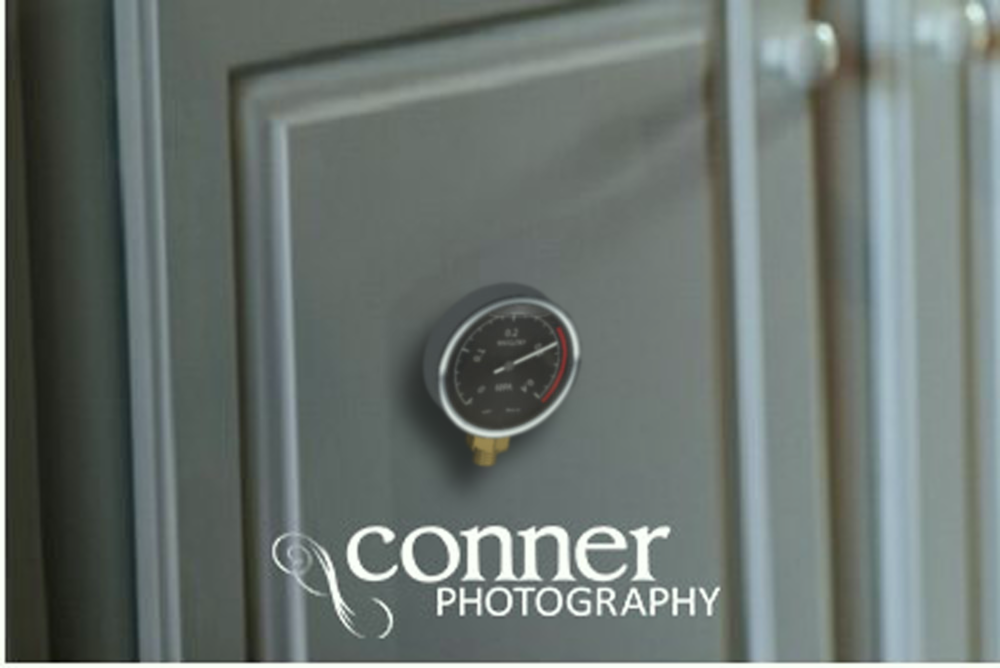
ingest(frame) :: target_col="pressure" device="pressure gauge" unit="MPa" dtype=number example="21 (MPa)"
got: 0.3 (MPa)
